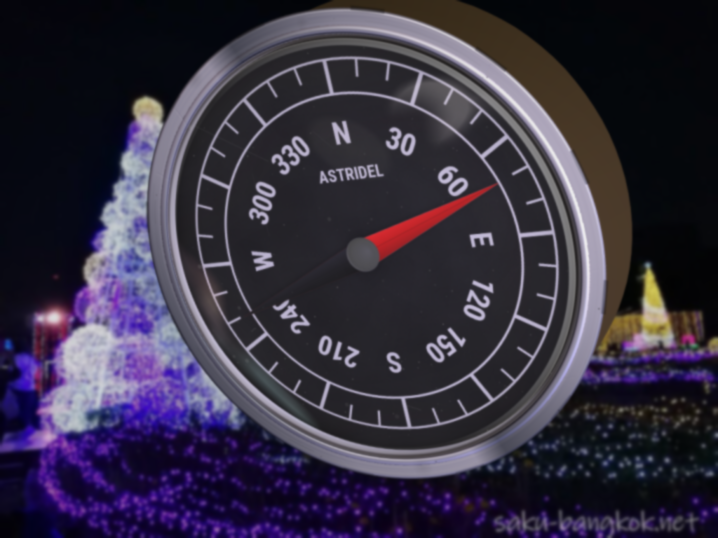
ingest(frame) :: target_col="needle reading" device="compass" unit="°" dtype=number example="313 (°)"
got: 70 (°)
